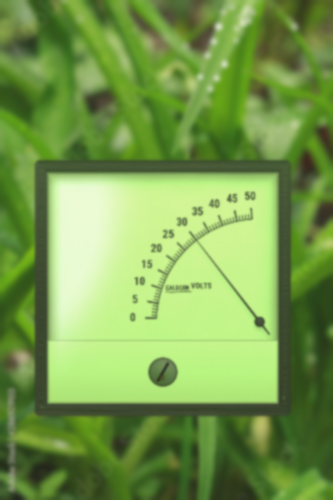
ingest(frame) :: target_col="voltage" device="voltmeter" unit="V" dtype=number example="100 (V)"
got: 30 (V)
